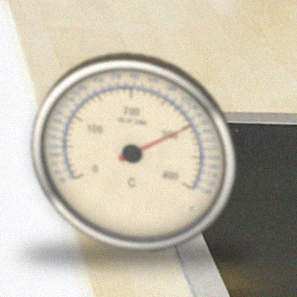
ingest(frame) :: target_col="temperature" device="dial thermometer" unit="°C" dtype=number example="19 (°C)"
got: 300 (°C)
